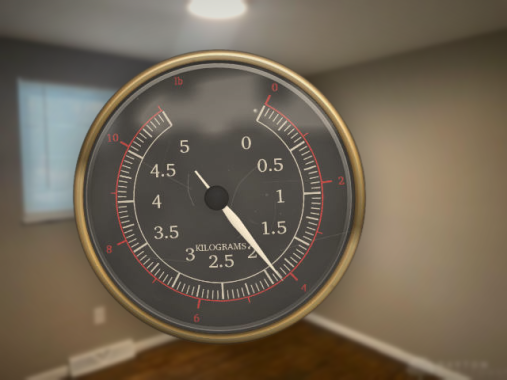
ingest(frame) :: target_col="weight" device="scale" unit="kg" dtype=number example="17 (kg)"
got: 1.9 (kg)
